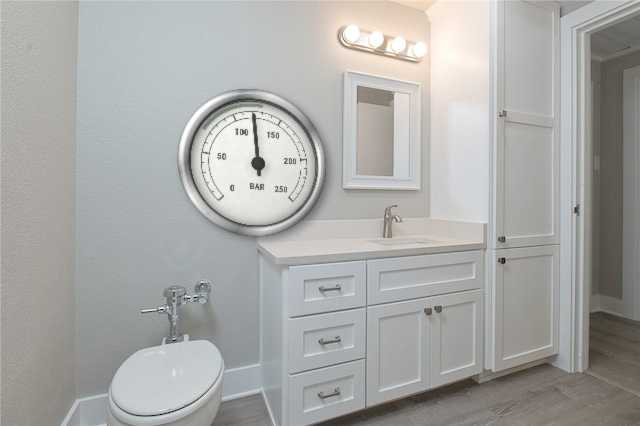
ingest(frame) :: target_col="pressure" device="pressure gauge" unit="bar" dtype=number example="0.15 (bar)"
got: 120 (bar)
